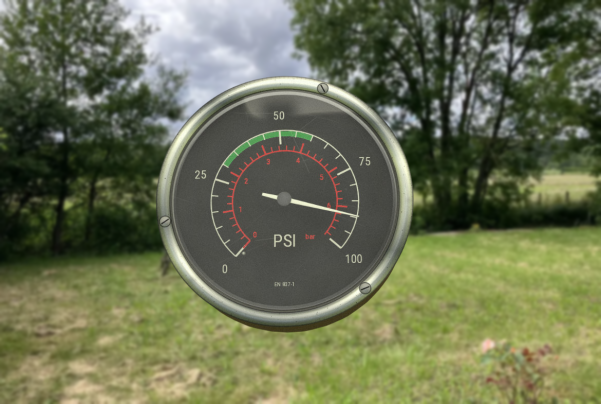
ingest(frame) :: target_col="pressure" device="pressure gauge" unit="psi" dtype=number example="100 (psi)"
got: 90 (psi)
